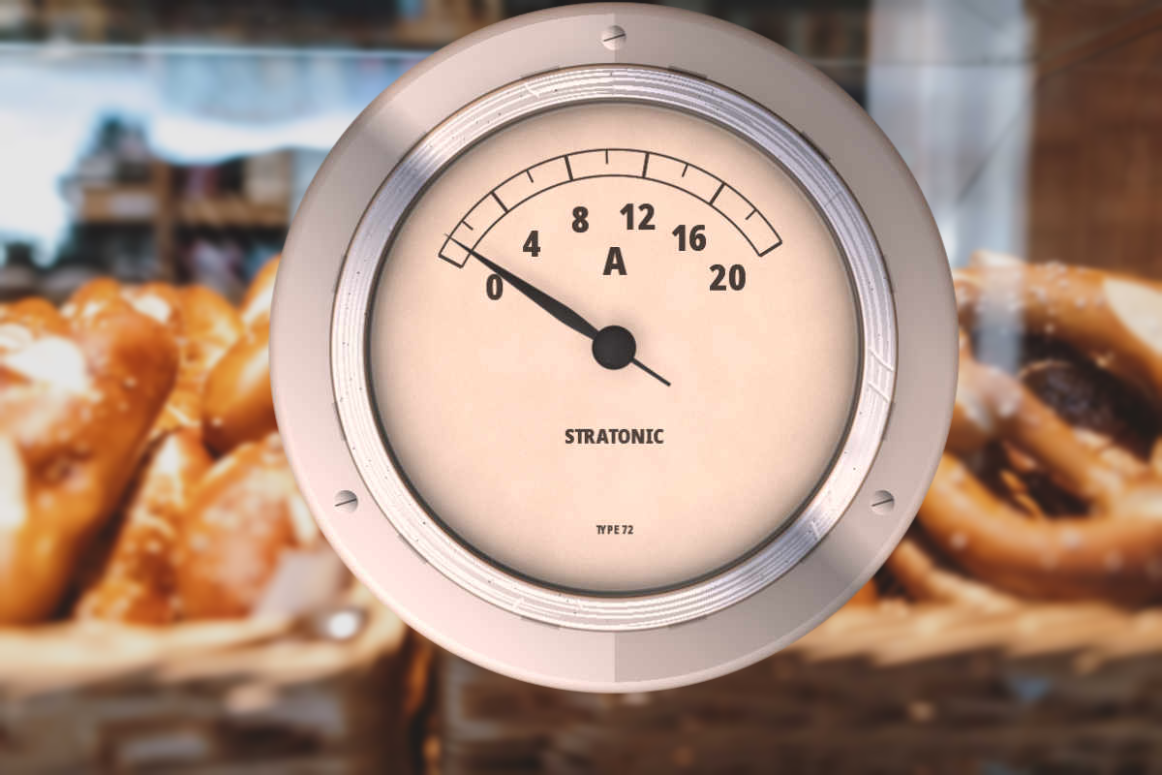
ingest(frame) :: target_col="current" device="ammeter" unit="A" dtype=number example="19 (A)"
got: 1 (A)
